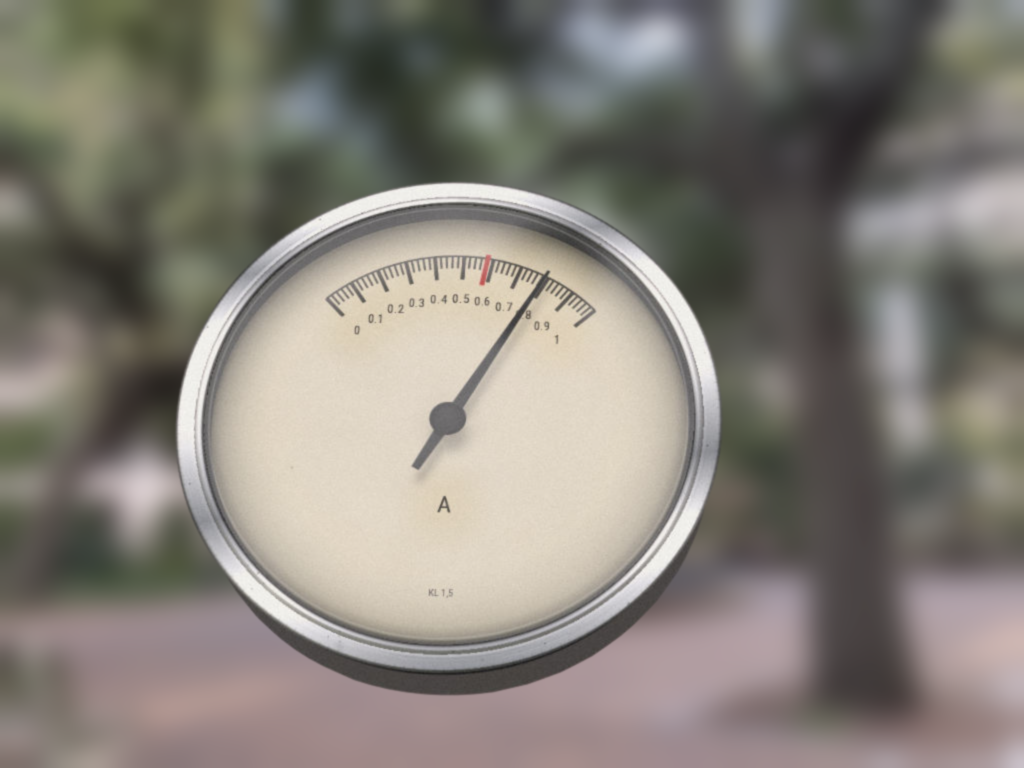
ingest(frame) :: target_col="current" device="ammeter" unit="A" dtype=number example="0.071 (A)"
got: 0.8 (A)
